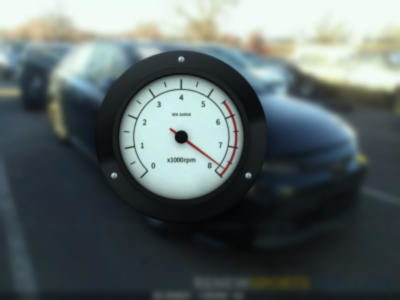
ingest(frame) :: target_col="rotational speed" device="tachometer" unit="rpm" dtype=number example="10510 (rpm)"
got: 7750 (rpm)
